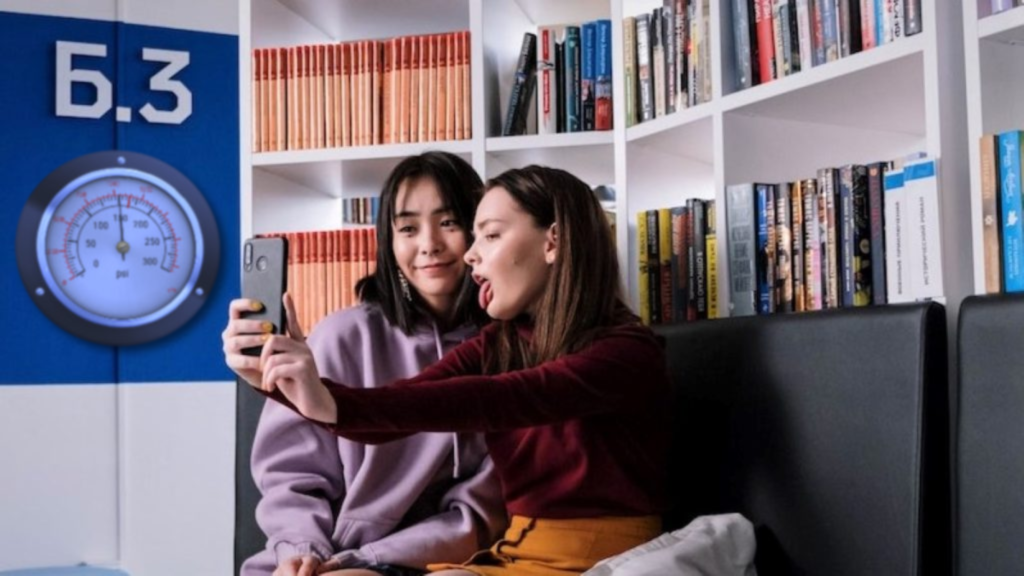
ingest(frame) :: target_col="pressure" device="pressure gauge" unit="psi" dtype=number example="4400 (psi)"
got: 150 (psi)
